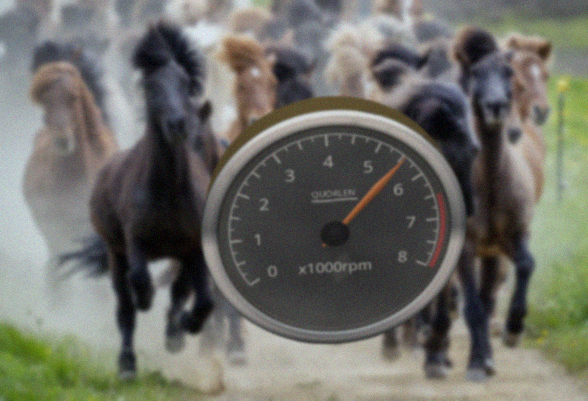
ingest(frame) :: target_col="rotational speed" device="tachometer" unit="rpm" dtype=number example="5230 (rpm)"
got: 5500 (rpm)
